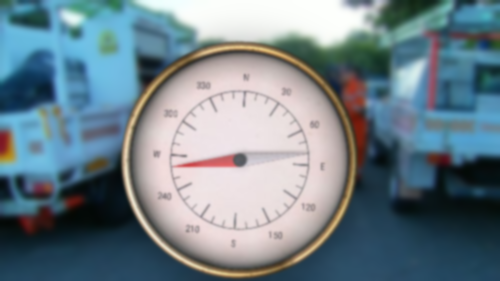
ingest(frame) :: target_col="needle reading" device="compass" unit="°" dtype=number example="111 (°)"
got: 260 (°)
